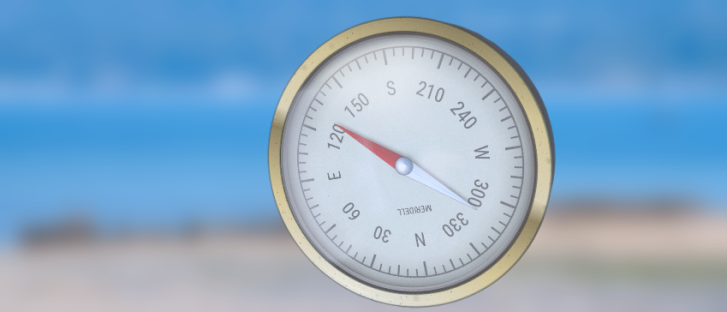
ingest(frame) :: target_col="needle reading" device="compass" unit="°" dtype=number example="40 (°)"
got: 130 (°)
